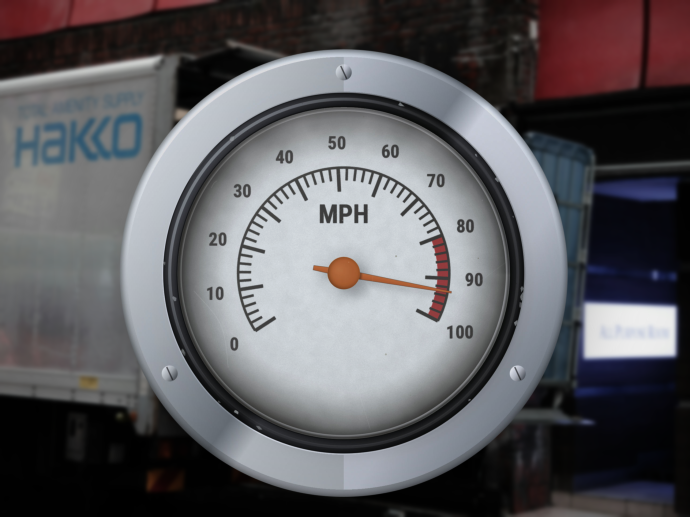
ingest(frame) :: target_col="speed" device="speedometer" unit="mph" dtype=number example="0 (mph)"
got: 93 (mph)
